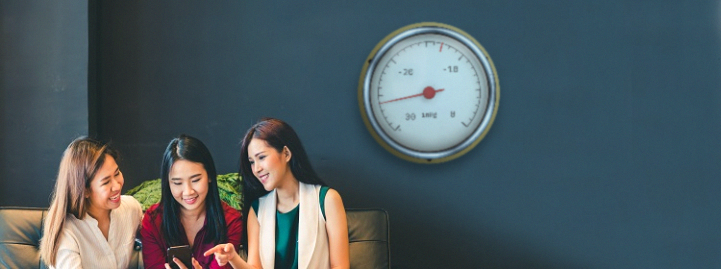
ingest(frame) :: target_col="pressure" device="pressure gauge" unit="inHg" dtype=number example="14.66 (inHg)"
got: -26 (inHg)
